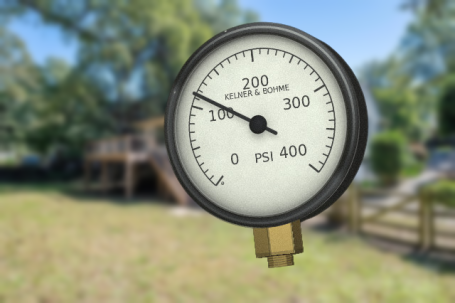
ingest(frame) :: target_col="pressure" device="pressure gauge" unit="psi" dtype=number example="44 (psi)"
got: 115 (psi)
